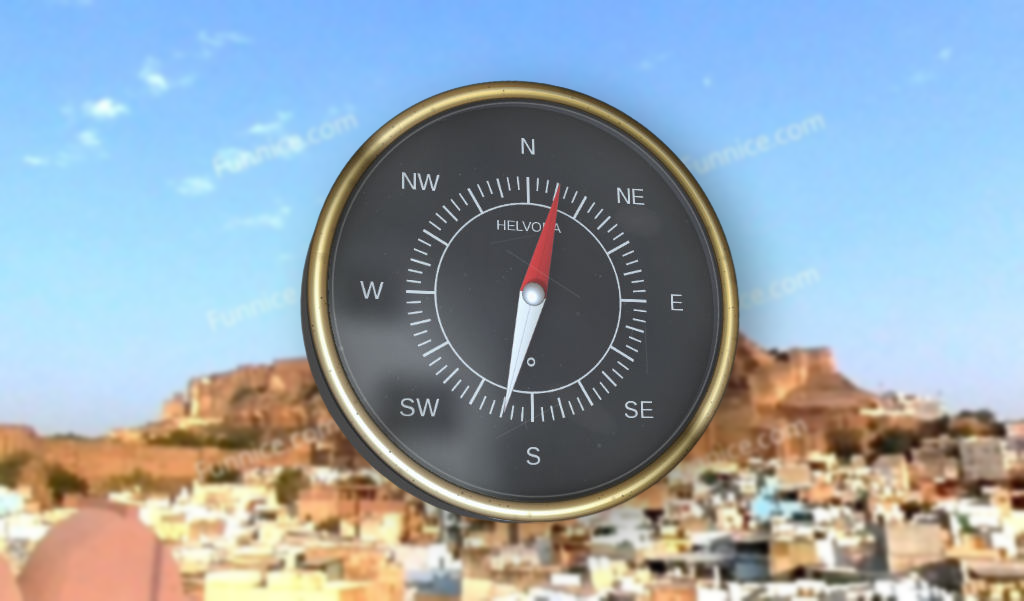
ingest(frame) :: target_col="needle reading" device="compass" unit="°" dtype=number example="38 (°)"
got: 15 (°)
